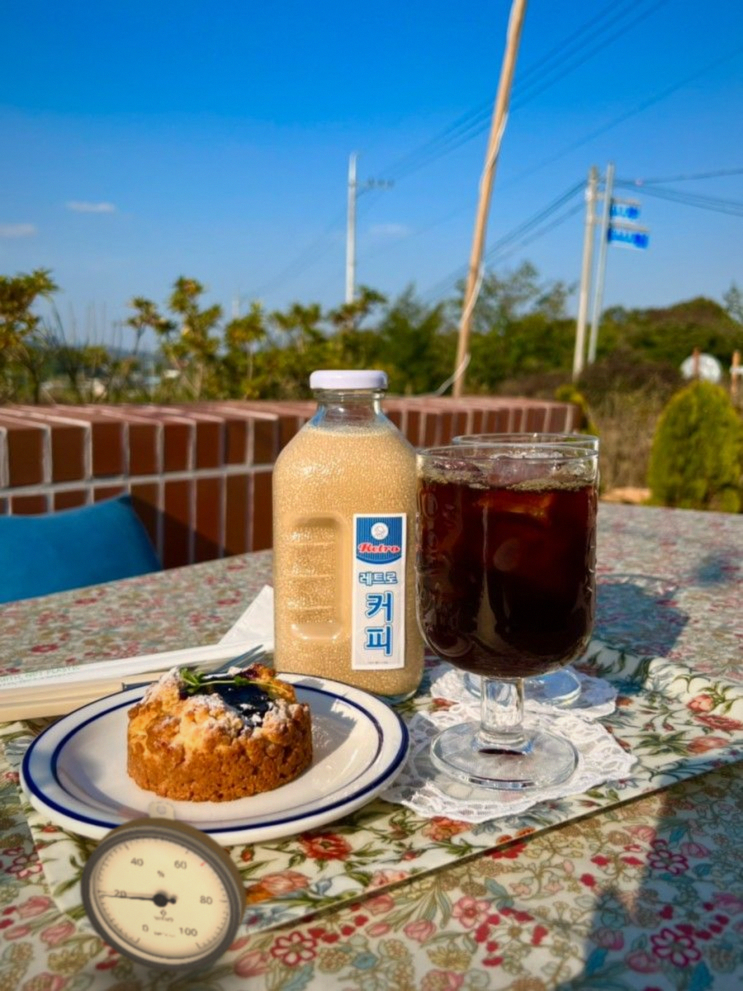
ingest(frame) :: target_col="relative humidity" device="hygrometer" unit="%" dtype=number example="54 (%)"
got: 20 (%)
